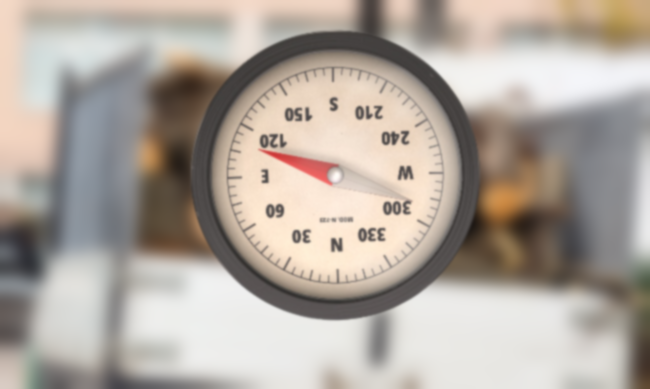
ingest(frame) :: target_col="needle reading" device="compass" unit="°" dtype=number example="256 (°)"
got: 110 (°)
